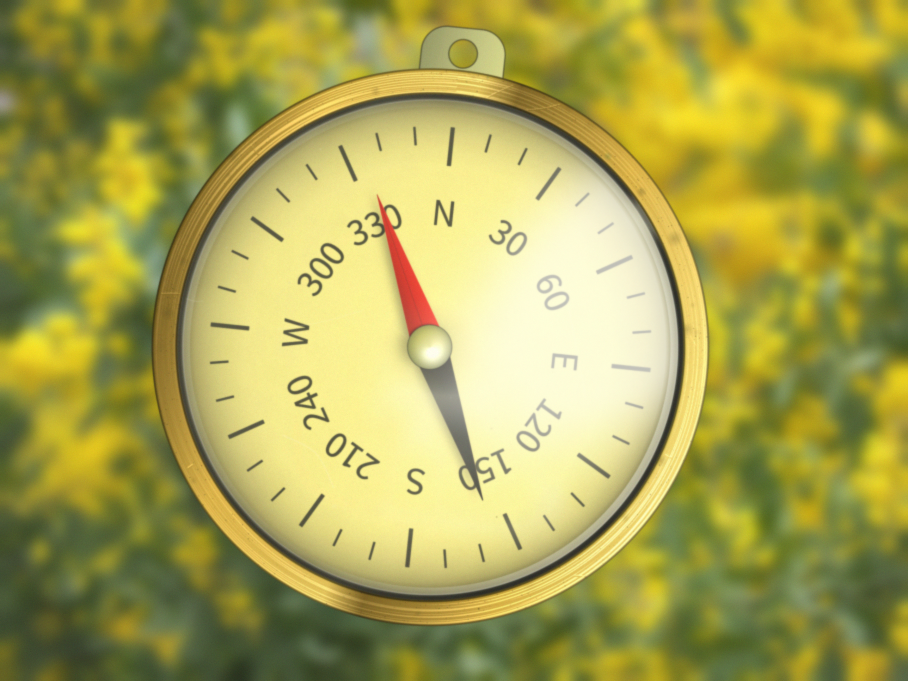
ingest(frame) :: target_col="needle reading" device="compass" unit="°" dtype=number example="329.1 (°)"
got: 335 (°)
